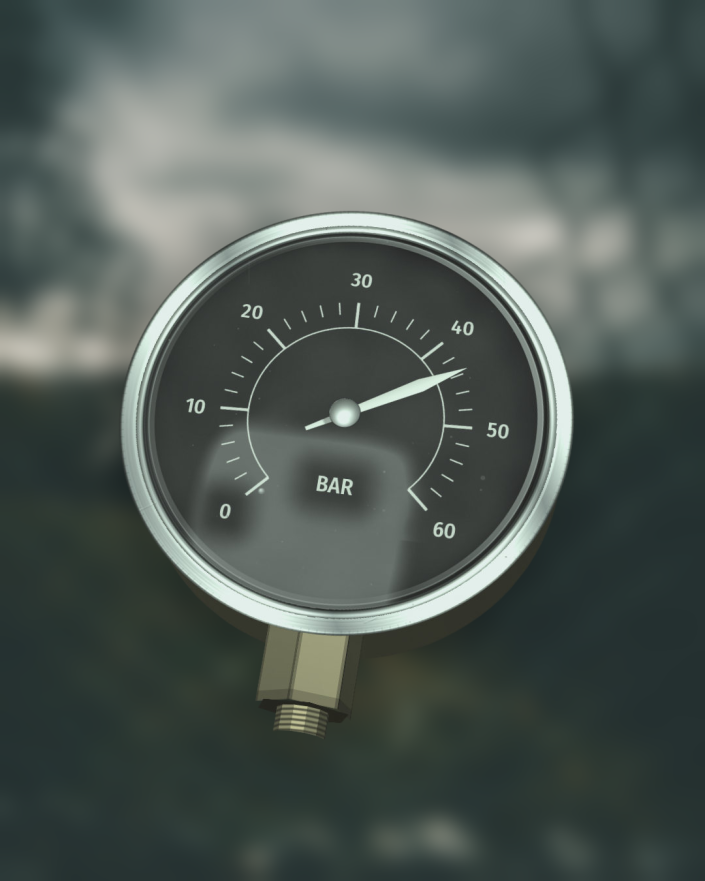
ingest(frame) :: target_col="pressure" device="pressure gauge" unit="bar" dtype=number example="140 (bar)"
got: 44 (bar)
